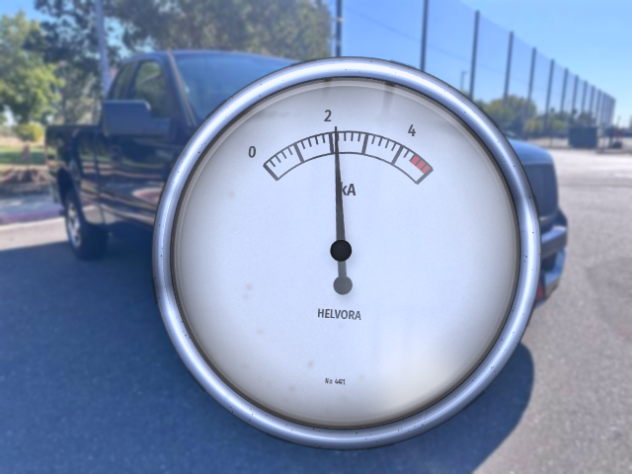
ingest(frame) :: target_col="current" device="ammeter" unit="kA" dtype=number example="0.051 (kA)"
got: 2.2 (kA)
